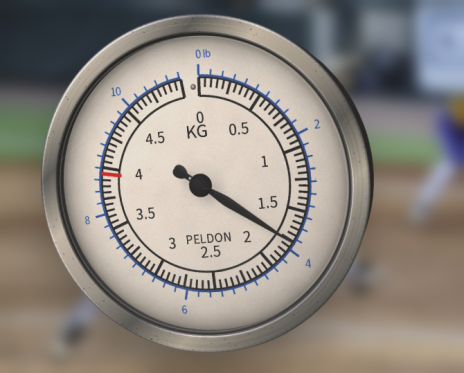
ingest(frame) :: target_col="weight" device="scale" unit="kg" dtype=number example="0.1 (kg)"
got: 1.75 (kg)
